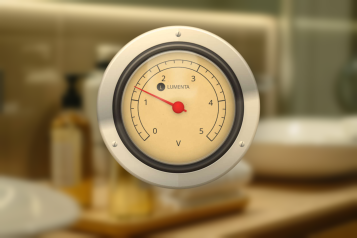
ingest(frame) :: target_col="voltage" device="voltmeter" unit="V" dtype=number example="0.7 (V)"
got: 1.3 (V)
